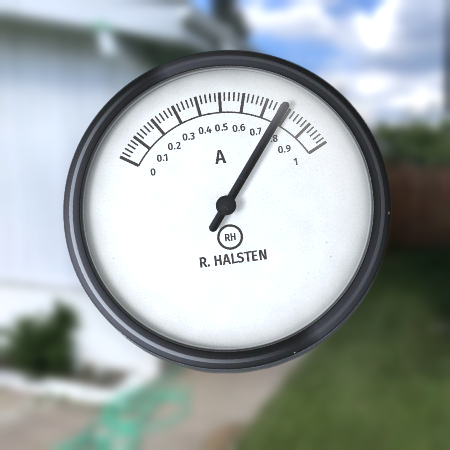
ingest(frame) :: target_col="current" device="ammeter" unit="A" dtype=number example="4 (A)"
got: 0.78 (A)
